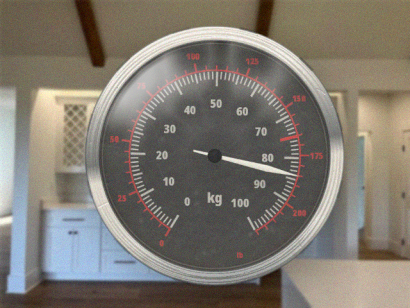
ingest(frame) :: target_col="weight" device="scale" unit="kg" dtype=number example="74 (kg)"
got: 84 (kg)
